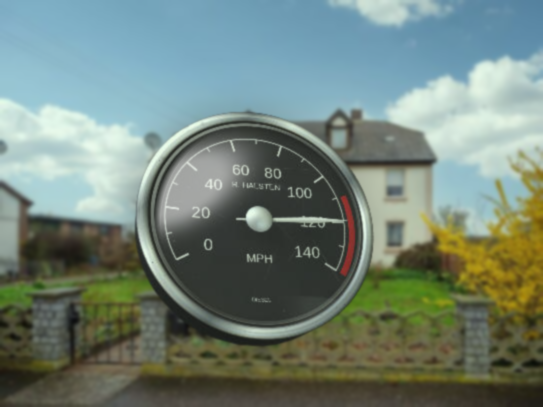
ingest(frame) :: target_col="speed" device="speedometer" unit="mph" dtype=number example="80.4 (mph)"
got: 120 (mph)
